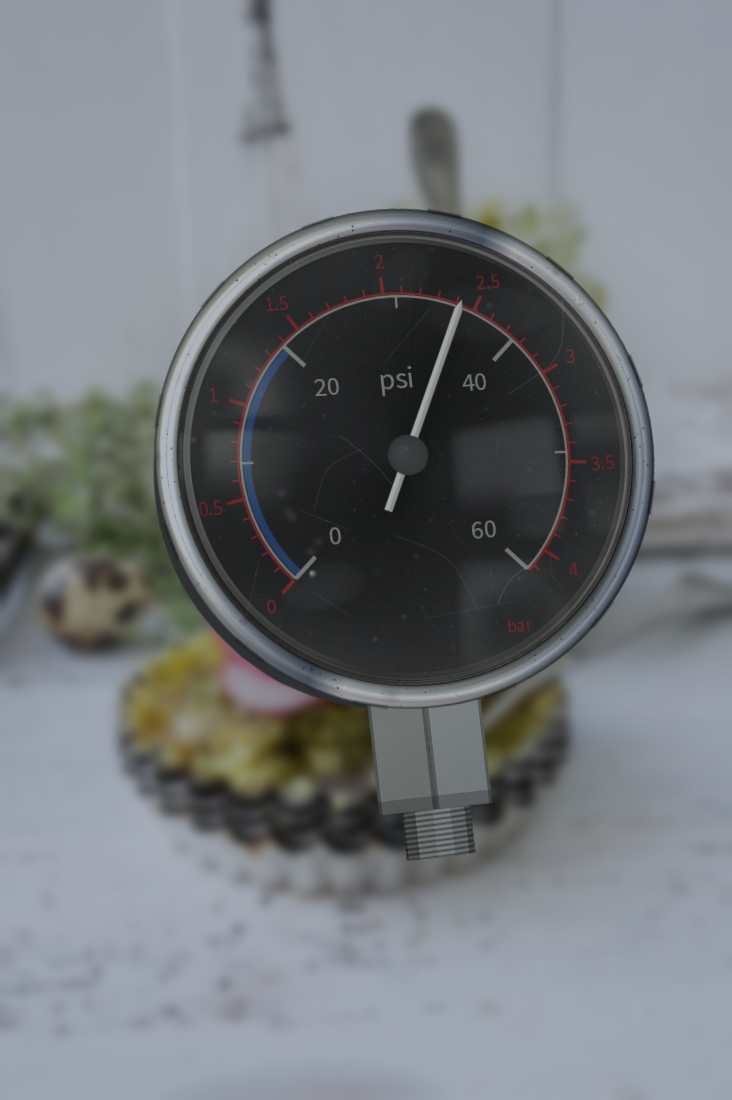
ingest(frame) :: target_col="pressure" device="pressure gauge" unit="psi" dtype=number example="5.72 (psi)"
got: 35 (psi)
